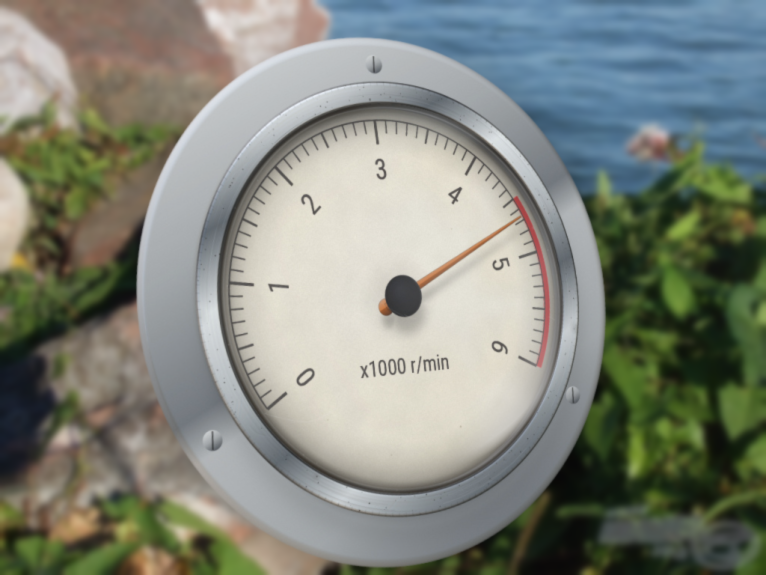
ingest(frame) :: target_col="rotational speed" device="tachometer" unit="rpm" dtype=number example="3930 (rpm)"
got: 4650 (rpm)
